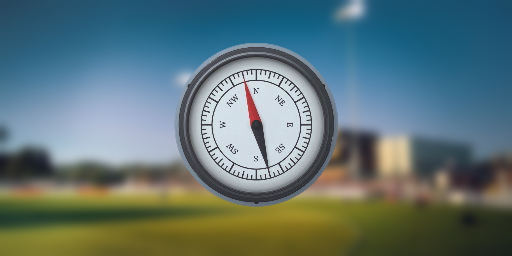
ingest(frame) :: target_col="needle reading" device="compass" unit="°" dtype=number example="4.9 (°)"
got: 345 (°)
